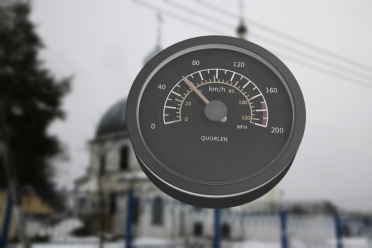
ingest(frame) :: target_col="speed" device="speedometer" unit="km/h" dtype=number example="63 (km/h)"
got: 60 (km/h)
